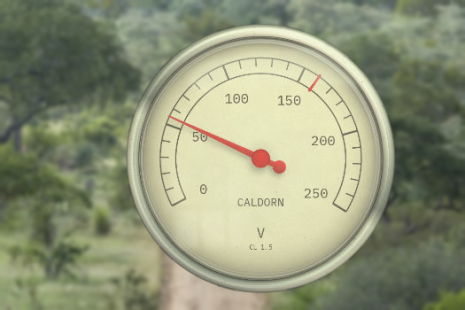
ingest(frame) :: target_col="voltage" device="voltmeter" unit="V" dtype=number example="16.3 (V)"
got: 55 (V)
